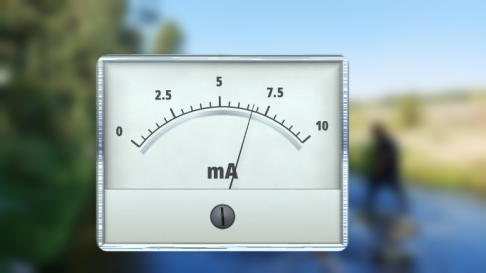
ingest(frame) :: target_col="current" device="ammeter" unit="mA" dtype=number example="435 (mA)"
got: 6.75 (mA)
